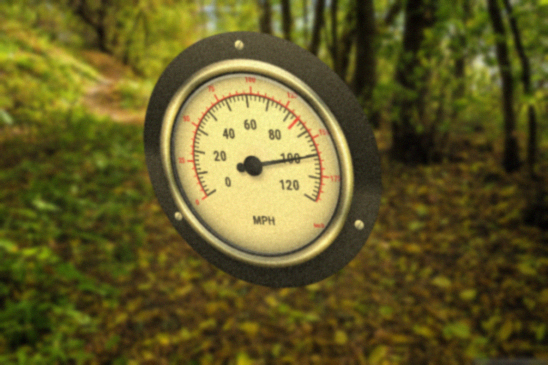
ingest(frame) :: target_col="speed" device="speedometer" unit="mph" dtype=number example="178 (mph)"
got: 100 (mph)
